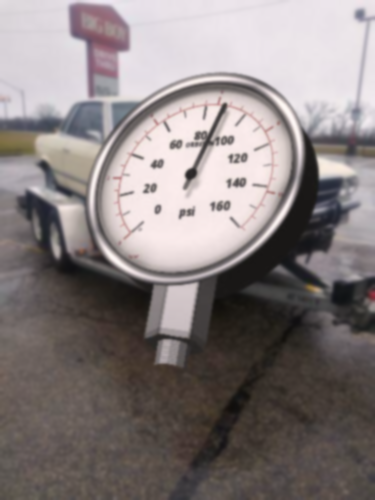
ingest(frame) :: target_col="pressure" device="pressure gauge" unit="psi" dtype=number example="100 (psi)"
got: 90 (psi)
